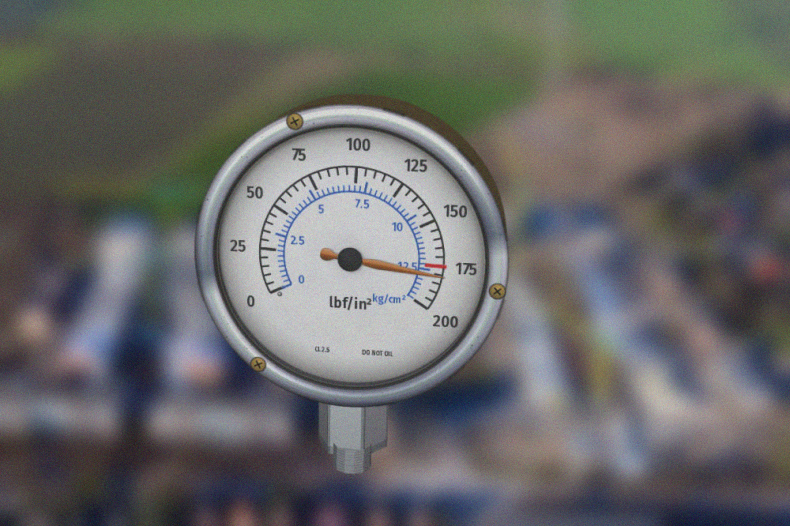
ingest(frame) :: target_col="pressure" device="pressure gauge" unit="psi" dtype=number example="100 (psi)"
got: 180 (psi)
